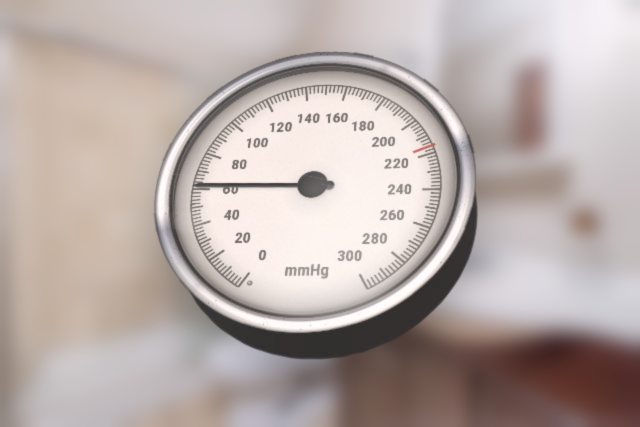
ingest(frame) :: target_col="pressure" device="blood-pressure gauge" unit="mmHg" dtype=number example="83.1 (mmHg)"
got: 60 (mmHg)
